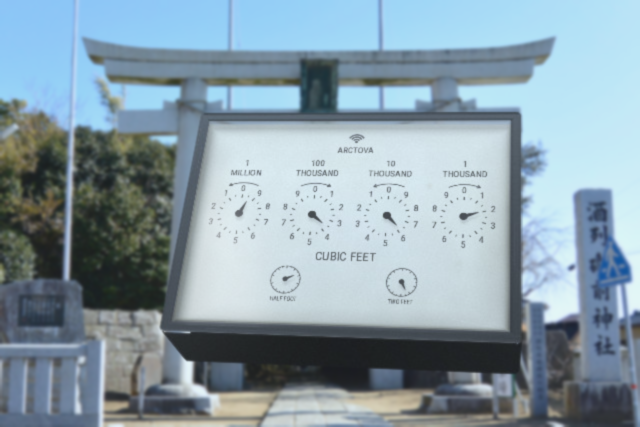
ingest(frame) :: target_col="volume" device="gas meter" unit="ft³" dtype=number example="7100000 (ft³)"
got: 936200 (ft³)
